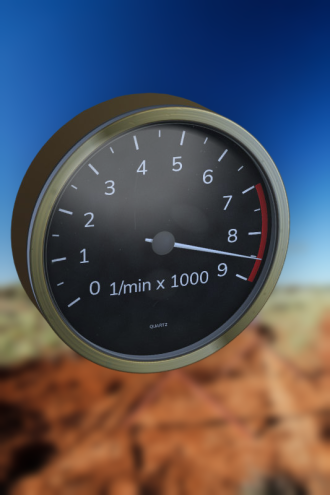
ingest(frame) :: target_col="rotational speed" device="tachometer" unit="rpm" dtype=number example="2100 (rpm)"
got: 8500 (rpm)
